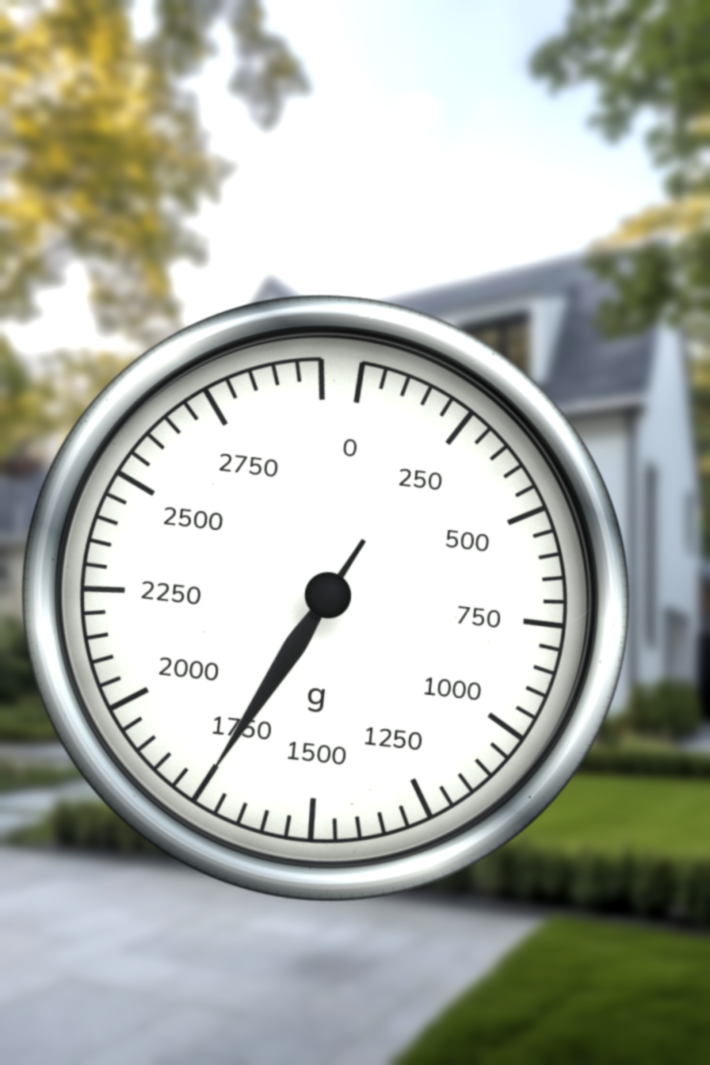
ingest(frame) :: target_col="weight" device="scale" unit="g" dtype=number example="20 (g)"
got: 1750 (g)
